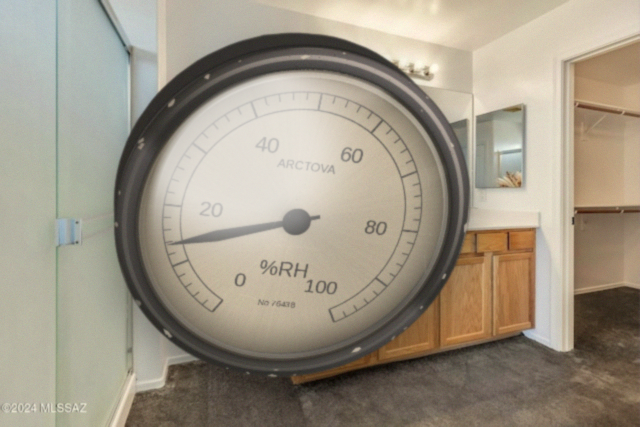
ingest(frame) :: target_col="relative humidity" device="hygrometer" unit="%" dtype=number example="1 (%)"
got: 14 (%)
